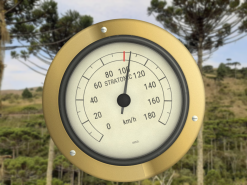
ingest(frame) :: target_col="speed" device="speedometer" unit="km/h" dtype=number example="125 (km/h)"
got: 105 (km/h)
